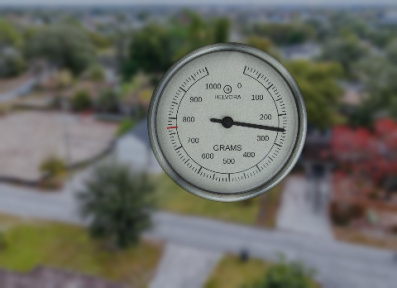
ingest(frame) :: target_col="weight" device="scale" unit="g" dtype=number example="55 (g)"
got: 250 (g)
